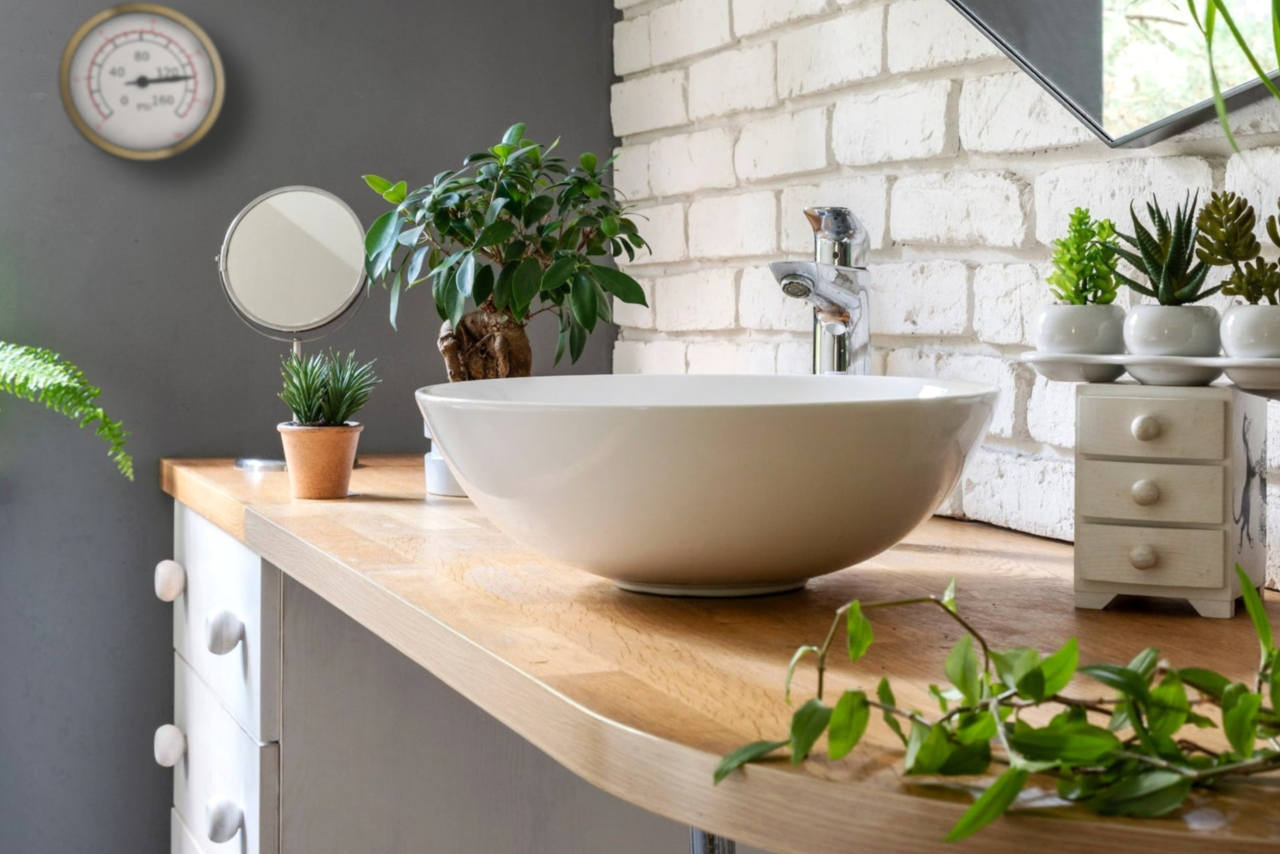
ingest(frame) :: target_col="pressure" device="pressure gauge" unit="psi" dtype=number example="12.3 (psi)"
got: 130 (psi)
